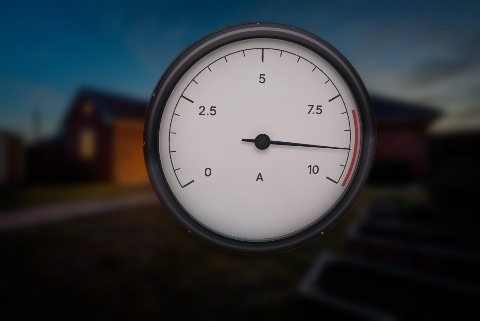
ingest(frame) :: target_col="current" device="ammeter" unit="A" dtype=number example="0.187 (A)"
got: 9 (A)
